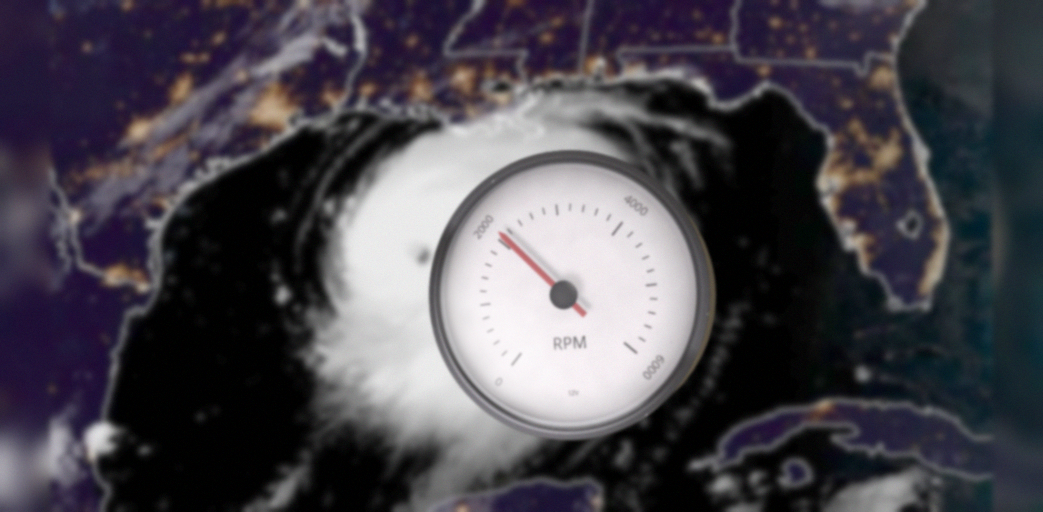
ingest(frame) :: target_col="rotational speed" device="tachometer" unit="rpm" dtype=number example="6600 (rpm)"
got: 2100 (rpm)
